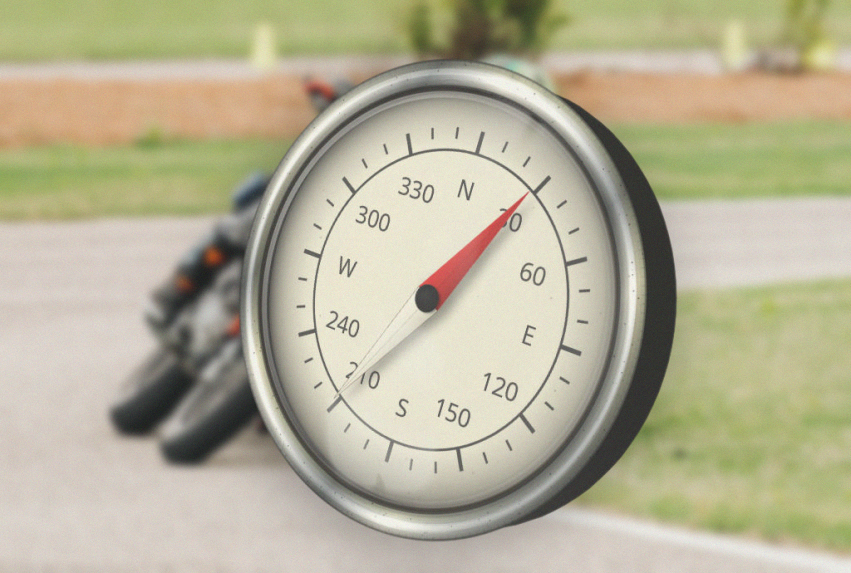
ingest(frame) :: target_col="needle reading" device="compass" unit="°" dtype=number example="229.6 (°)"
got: 30 (°)
